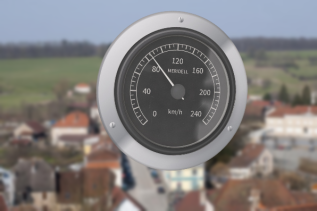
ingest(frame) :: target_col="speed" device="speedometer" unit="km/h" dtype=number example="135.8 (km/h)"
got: 85 (km/h)
